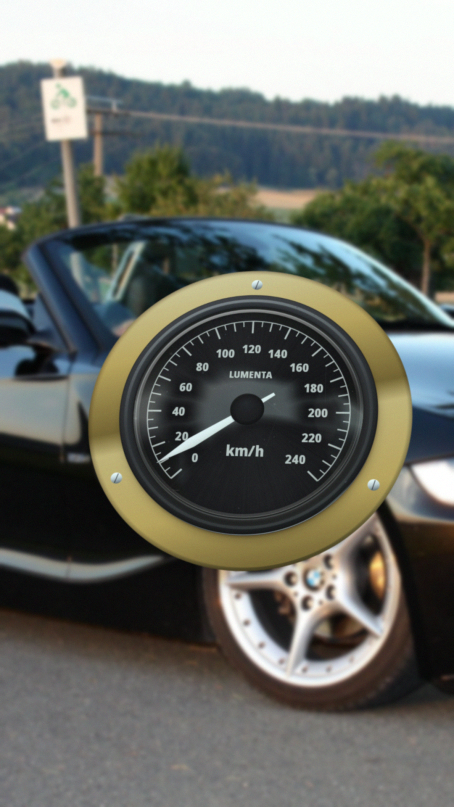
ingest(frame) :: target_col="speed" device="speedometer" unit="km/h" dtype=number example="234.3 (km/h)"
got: 10 (km/h)
